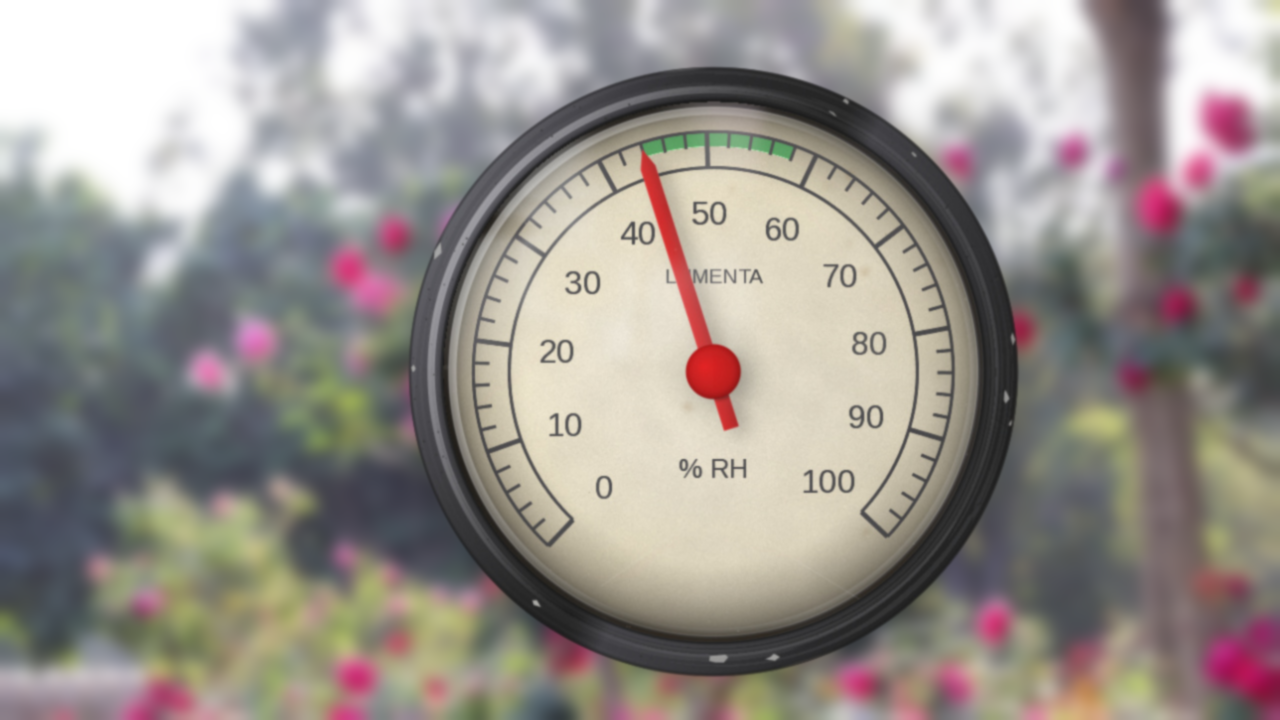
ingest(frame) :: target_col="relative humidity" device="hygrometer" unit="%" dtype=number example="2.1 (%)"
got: 44 (%)
